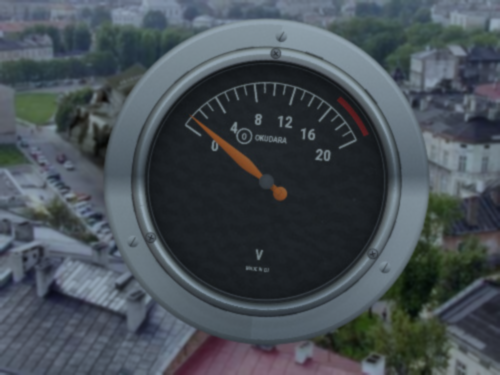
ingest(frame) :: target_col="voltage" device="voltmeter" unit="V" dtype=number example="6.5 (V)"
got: 1 (V)
